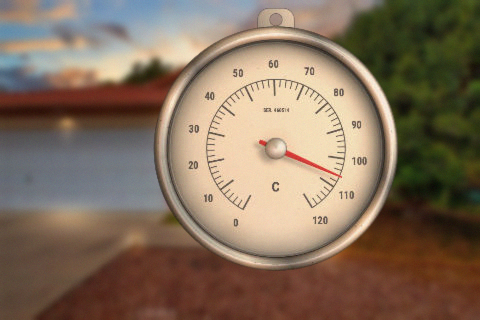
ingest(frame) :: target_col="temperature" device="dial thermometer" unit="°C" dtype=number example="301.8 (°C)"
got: 106 (°C)
